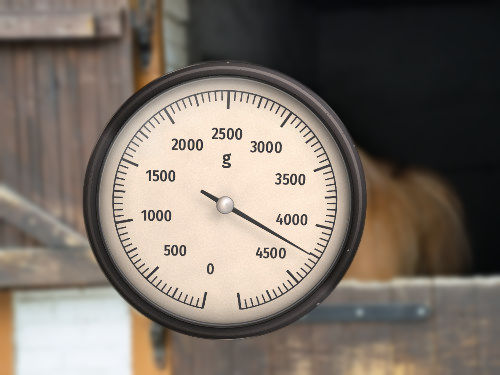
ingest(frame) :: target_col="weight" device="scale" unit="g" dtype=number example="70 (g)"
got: 4250 (g)
